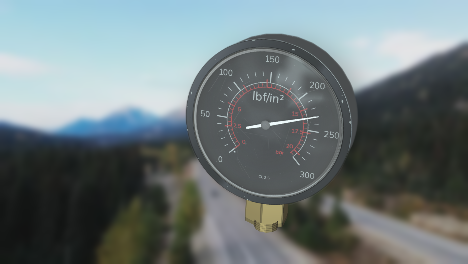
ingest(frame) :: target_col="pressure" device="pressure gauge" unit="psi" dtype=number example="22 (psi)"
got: 230 (psi)
